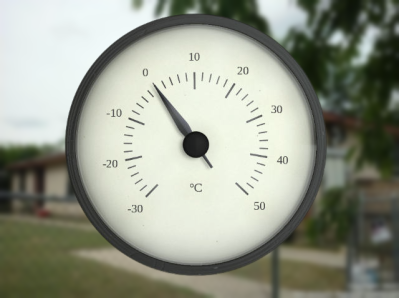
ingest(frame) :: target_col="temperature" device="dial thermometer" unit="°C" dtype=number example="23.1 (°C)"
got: 0 (°C)
